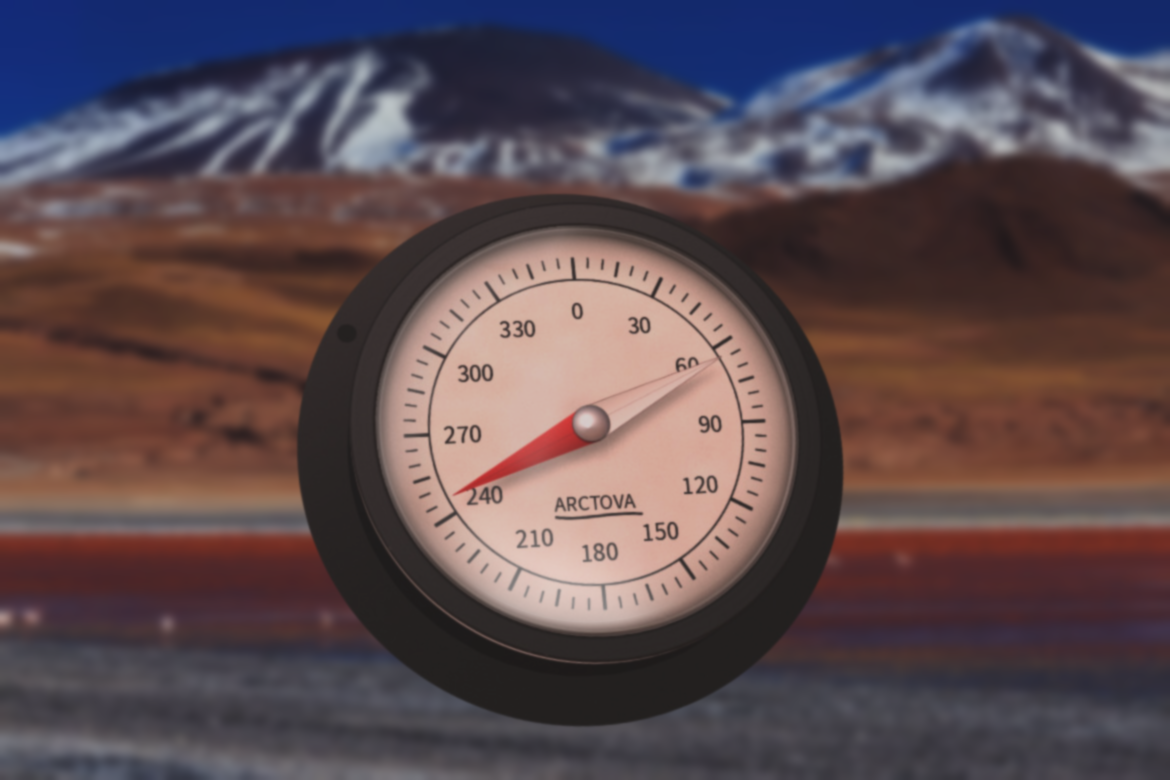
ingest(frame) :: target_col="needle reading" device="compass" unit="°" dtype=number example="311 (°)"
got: 245 (°)
